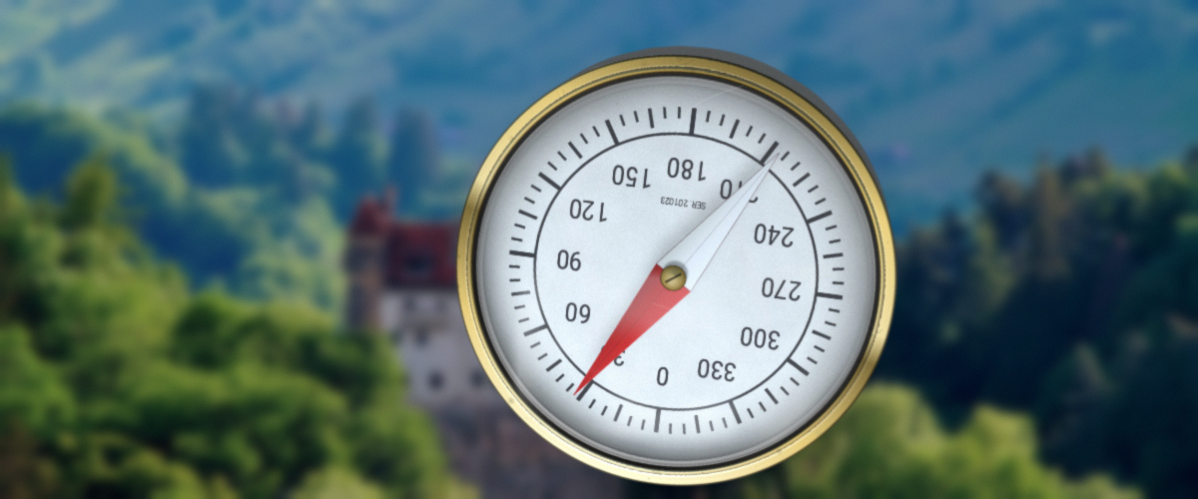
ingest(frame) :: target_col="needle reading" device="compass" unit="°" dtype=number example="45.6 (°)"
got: 32.5 (°)
